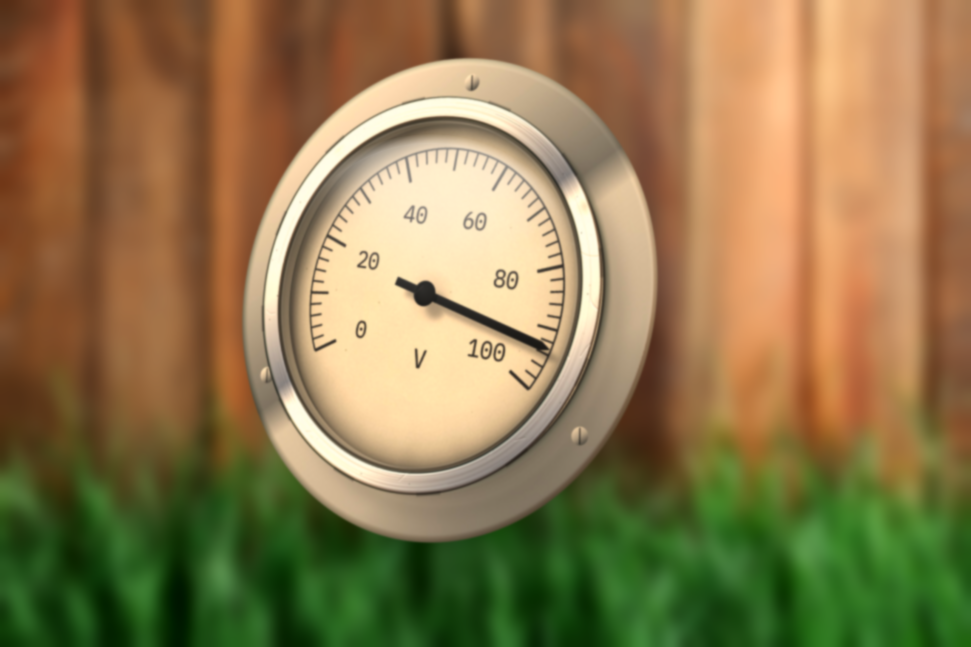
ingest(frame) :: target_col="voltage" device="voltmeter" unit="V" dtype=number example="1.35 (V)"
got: 93 (V)
